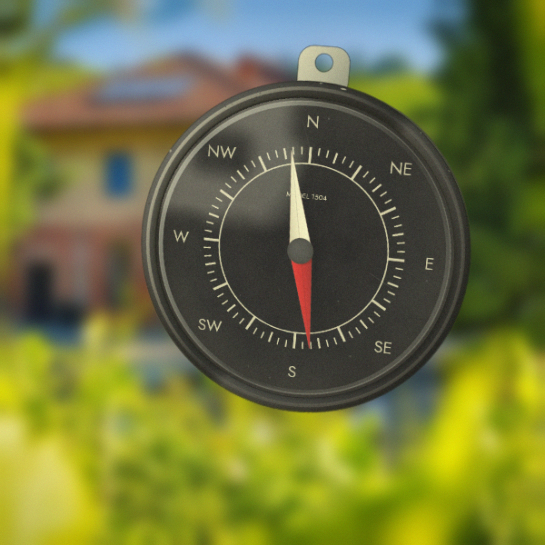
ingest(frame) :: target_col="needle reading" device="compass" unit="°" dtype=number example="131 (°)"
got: 170 (°)
